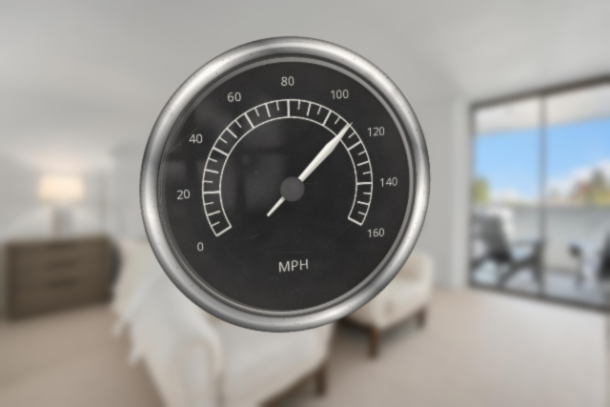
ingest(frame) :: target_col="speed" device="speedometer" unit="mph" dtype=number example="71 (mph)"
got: 110 (mph)
